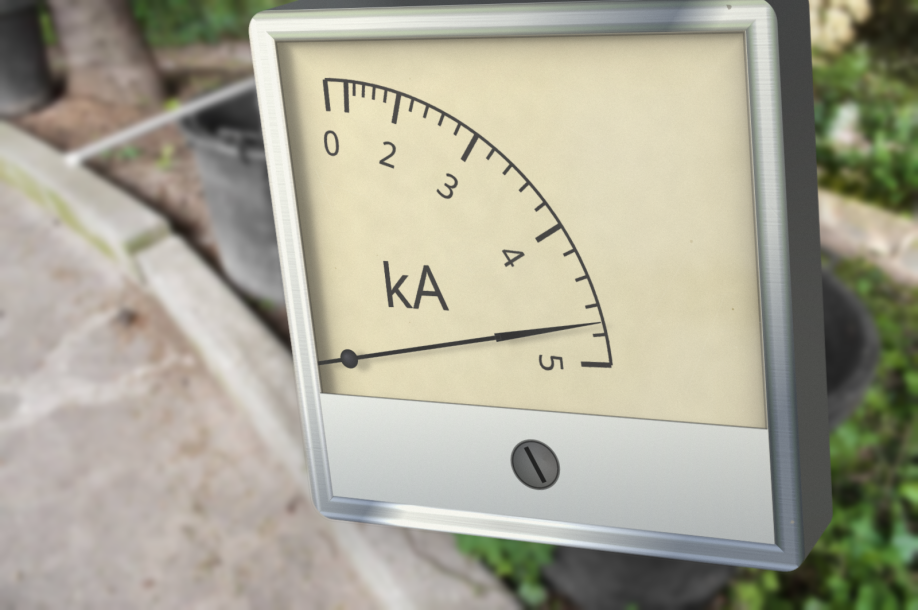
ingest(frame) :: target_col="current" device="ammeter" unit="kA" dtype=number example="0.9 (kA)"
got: 4.7 (kA)
